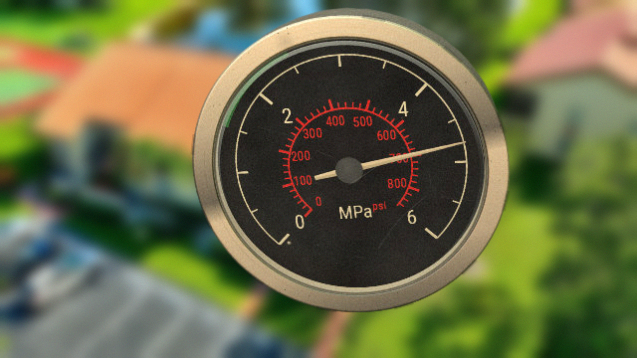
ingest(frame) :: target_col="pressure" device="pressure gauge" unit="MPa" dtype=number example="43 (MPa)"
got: 4.75 (MPa)
